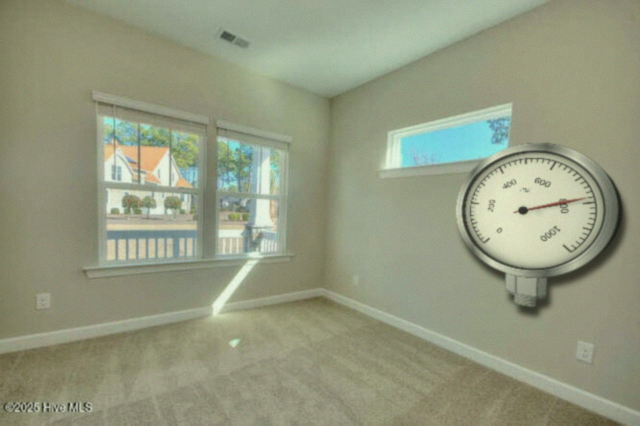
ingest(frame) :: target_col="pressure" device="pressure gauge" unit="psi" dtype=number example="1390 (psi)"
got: 780 (psi)
